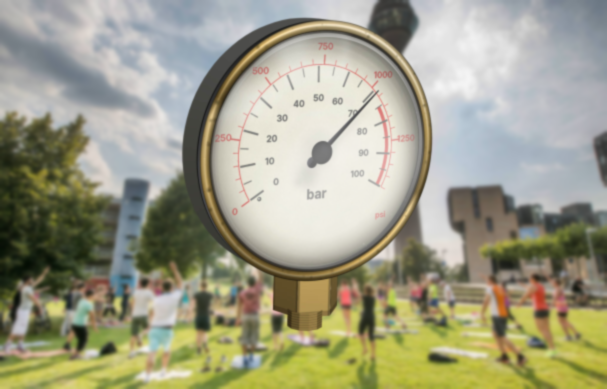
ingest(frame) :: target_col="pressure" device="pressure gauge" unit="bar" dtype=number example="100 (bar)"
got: 70 (bar)
